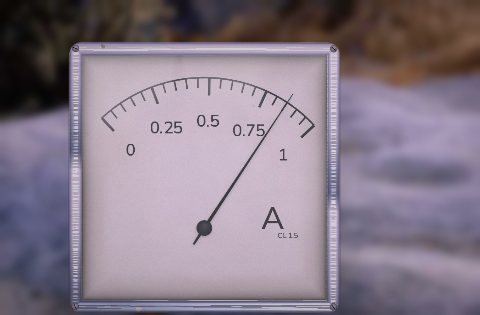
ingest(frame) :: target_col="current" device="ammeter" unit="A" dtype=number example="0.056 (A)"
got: 0.85 (A)
